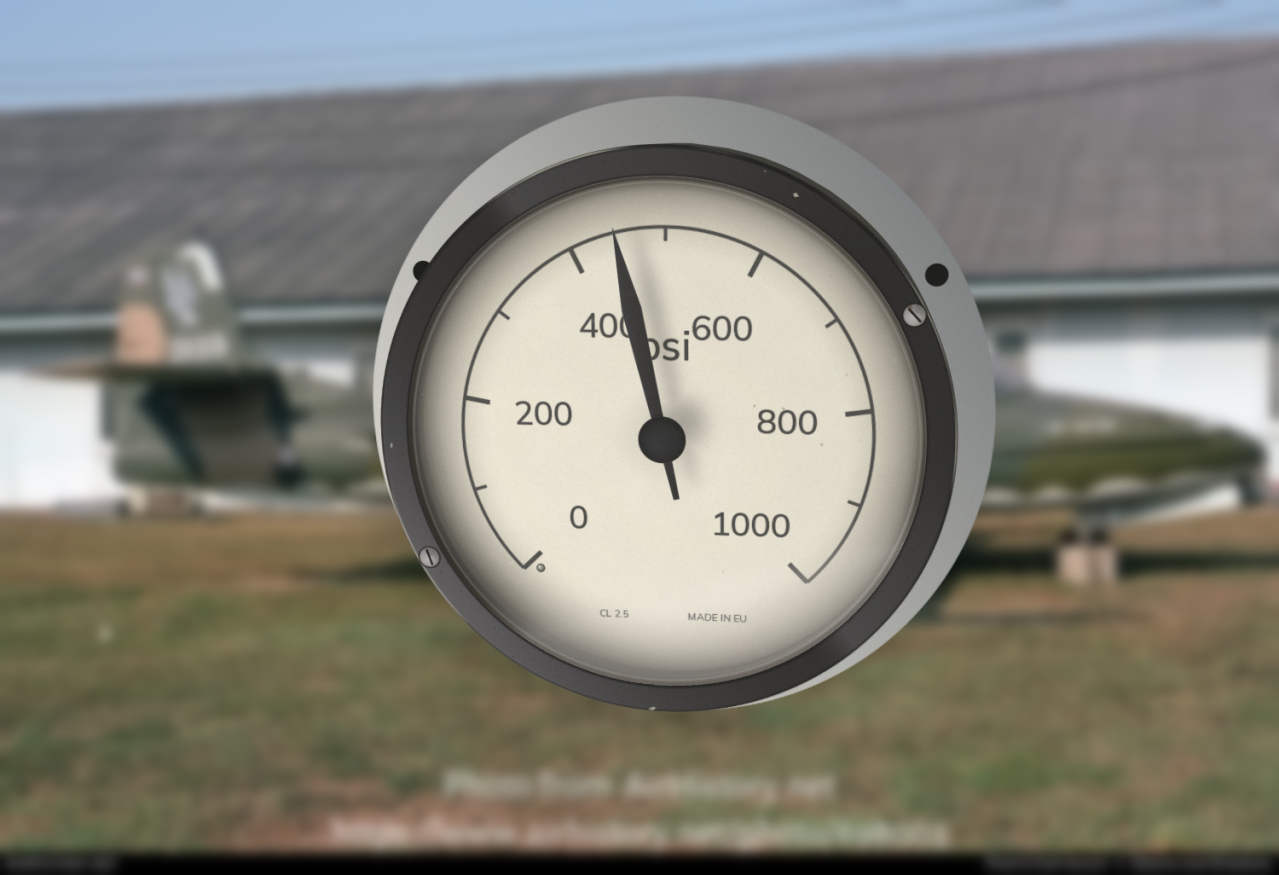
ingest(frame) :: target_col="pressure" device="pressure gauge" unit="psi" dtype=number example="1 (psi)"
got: 450 (psi)
